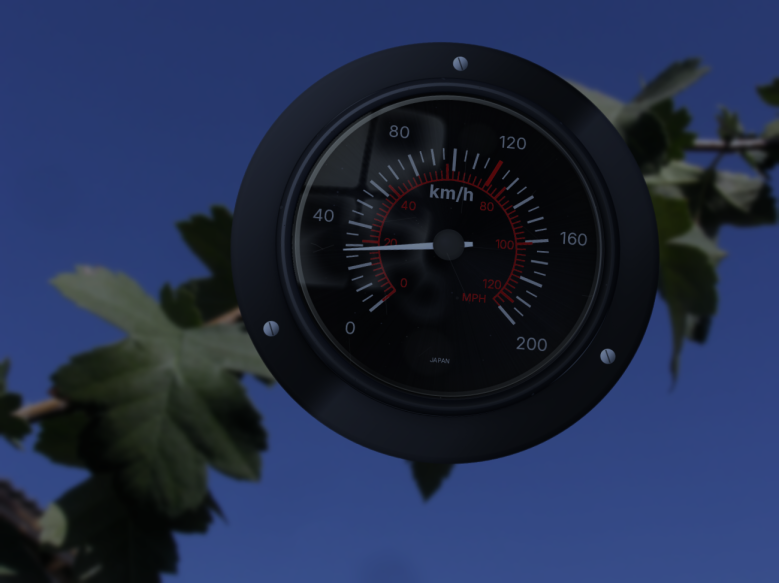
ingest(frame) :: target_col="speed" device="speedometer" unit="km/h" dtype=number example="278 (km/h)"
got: 27.5 (km/h)
